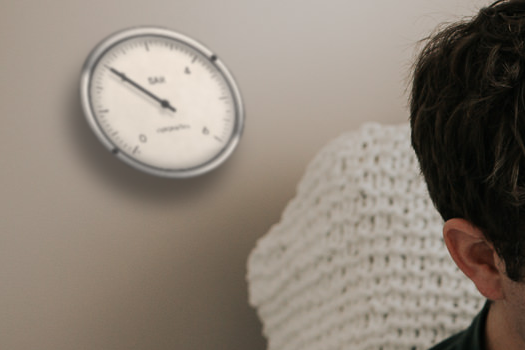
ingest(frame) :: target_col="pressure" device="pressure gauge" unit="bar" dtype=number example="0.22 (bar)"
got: 2 (bar)
